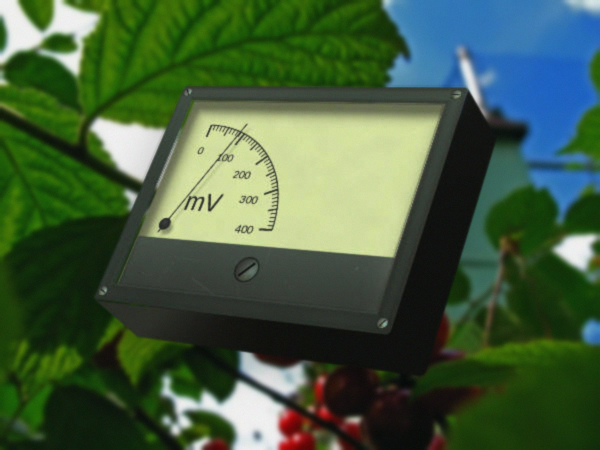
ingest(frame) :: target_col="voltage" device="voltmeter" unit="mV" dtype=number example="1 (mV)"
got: 100 (mV)
